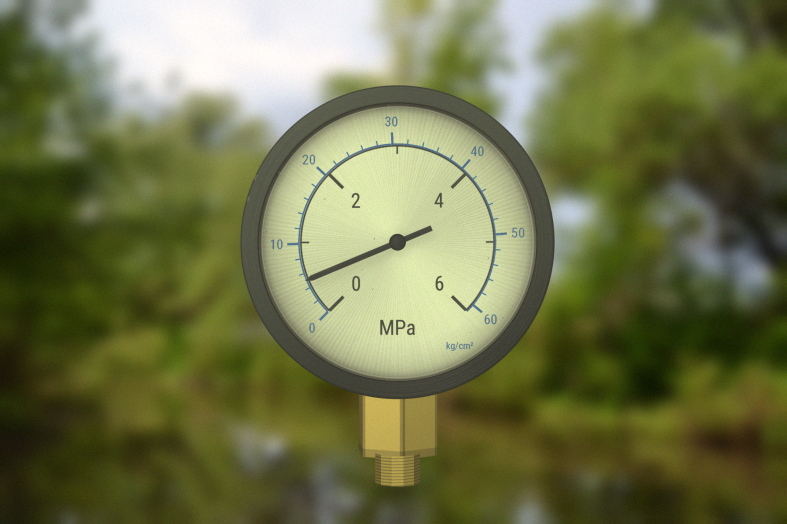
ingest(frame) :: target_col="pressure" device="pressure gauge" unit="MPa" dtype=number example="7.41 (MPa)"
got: 0.5 (MPa)
